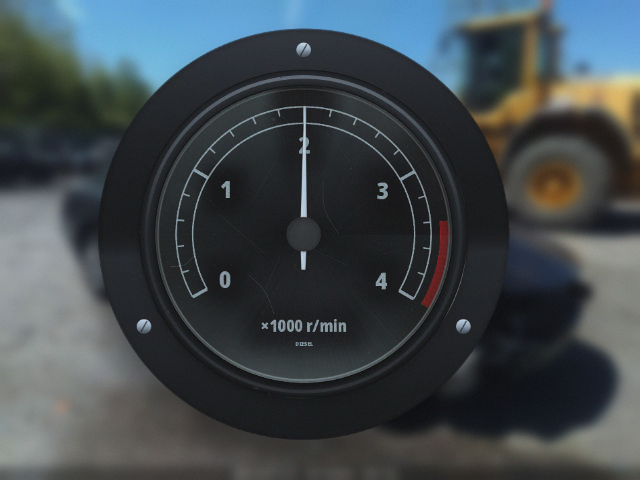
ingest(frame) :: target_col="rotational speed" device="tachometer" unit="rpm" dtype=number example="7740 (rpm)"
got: 2000 (rpm)
